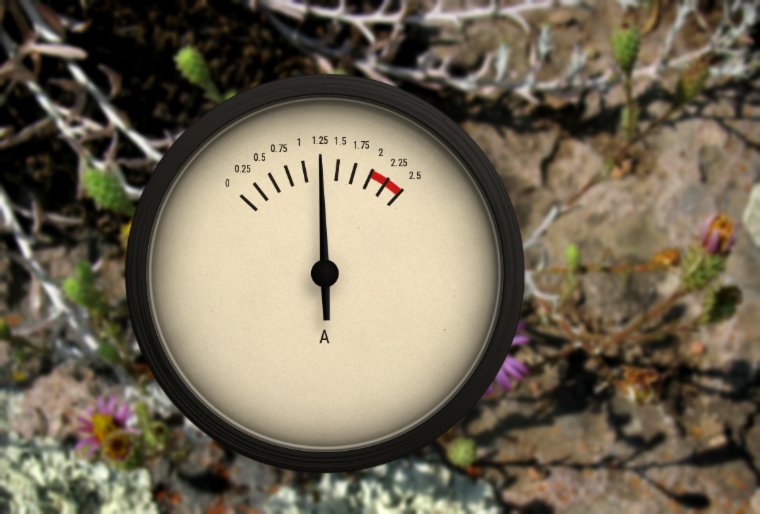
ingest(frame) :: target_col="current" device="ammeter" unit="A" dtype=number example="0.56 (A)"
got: 1.25 (A)
